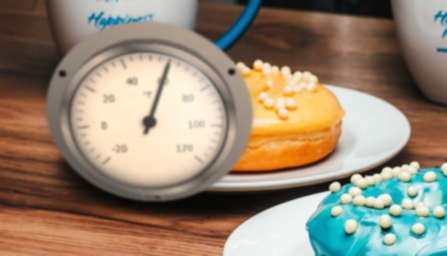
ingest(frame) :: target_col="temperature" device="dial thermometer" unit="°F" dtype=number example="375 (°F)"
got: 60 (°F)
